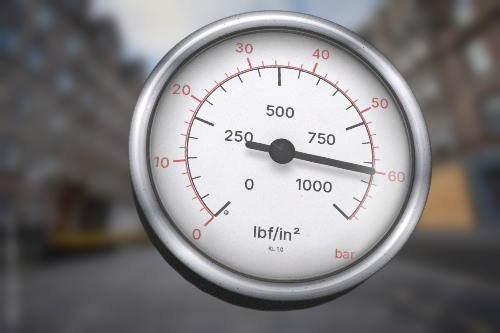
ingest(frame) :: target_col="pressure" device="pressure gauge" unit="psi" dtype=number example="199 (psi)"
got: 875 (psi)
